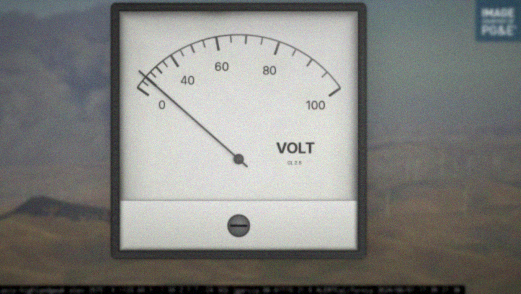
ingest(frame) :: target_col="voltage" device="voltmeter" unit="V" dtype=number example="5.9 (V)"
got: 20 (V)
